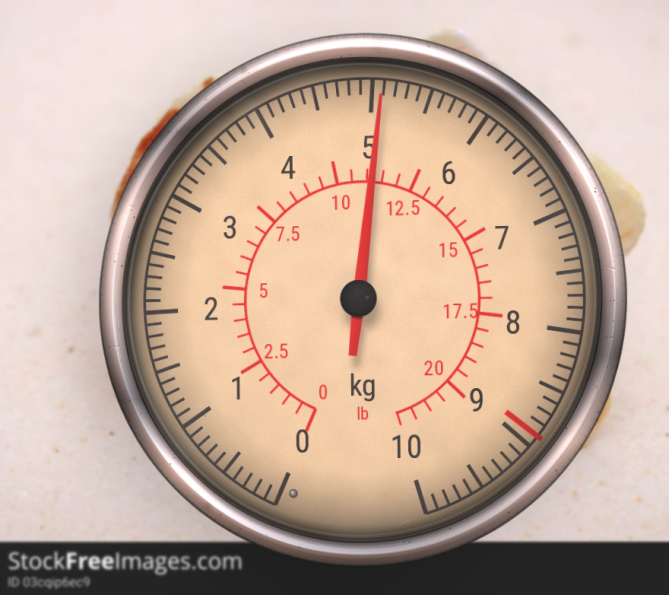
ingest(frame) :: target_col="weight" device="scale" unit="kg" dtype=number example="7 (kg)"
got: 5.1 (kg)
